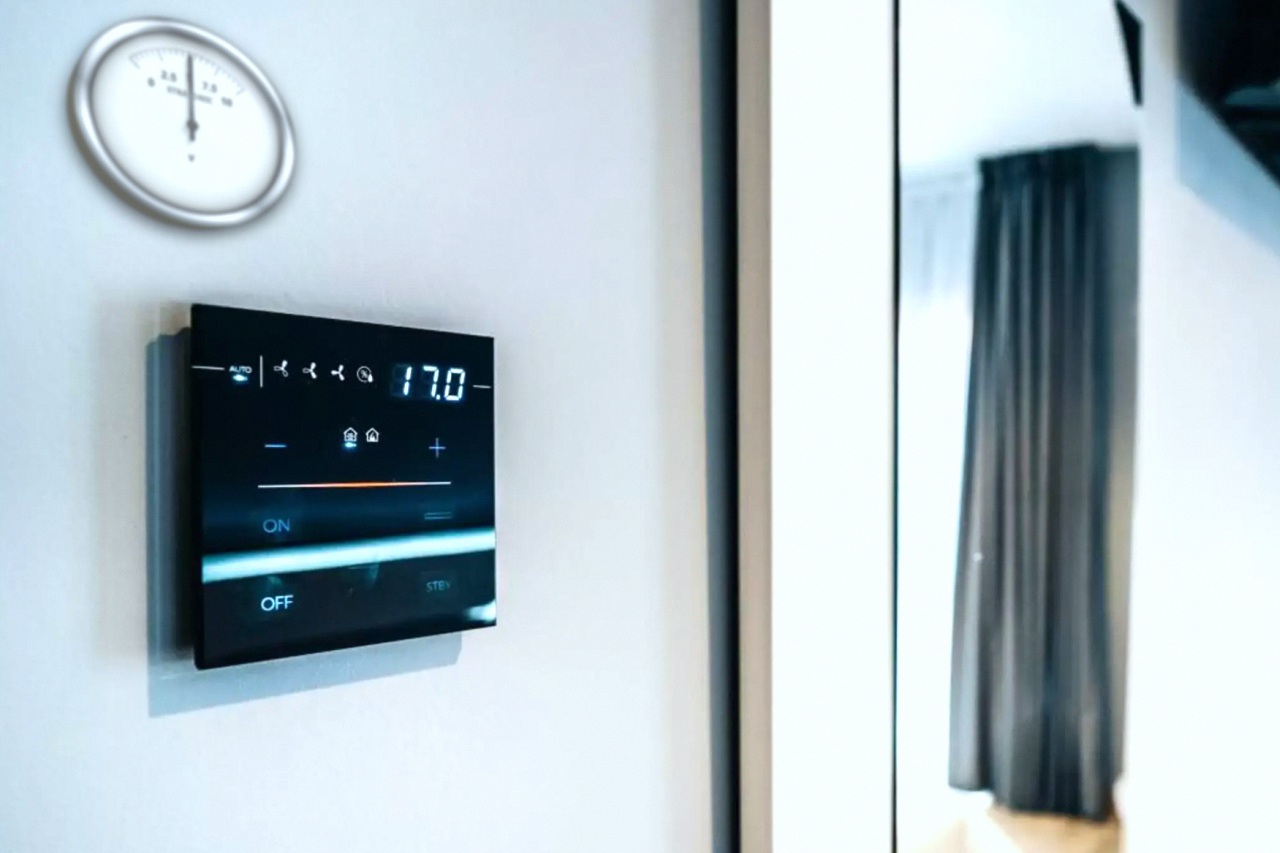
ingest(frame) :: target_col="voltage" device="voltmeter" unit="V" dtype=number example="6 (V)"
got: 5 (V)
